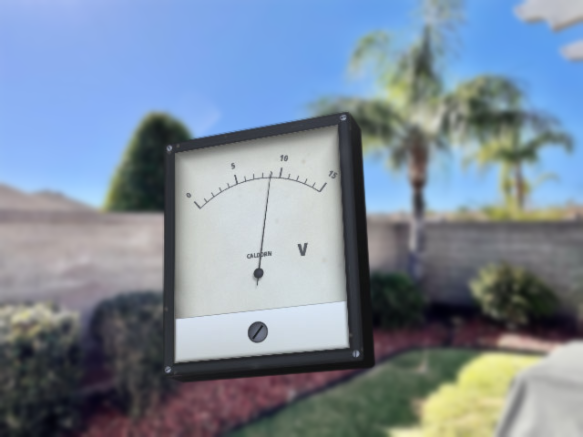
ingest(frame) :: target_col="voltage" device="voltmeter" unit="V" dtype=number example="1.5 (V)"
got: 9 (V)
